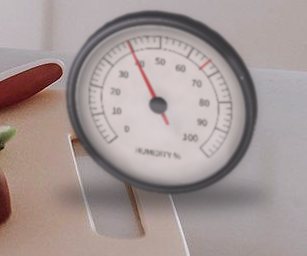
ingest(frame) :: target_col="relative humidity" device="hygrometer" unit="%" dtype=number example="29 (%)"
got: 40 (%)
